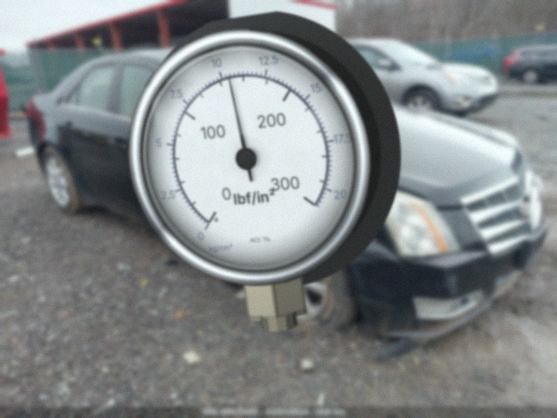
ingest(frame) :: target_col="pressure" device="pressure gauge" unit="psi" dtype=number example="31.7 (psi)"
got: 150 (psi)
